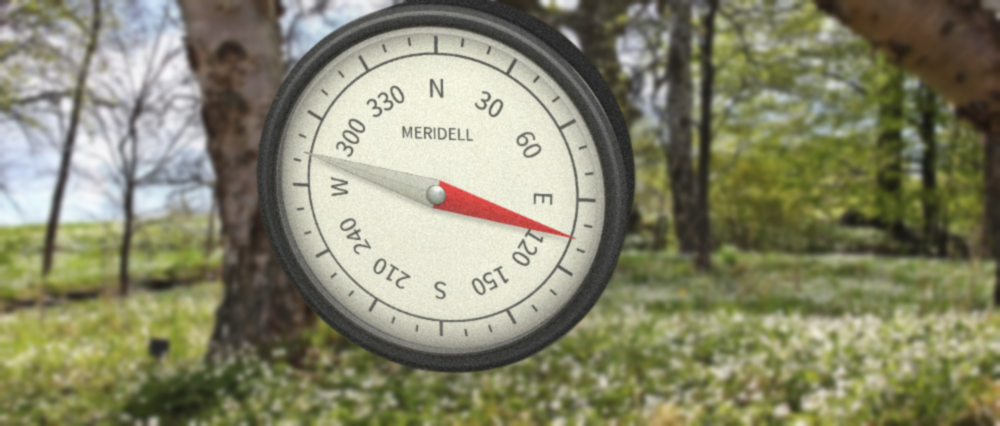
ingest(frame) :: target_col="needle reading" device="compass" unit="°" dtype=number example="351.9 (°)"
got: 105 (°)
